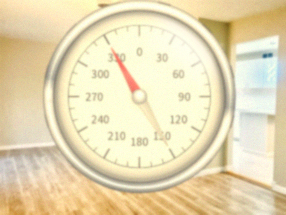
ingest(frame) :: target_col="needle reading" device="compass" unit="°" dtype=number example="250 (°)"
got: 330 (°)
